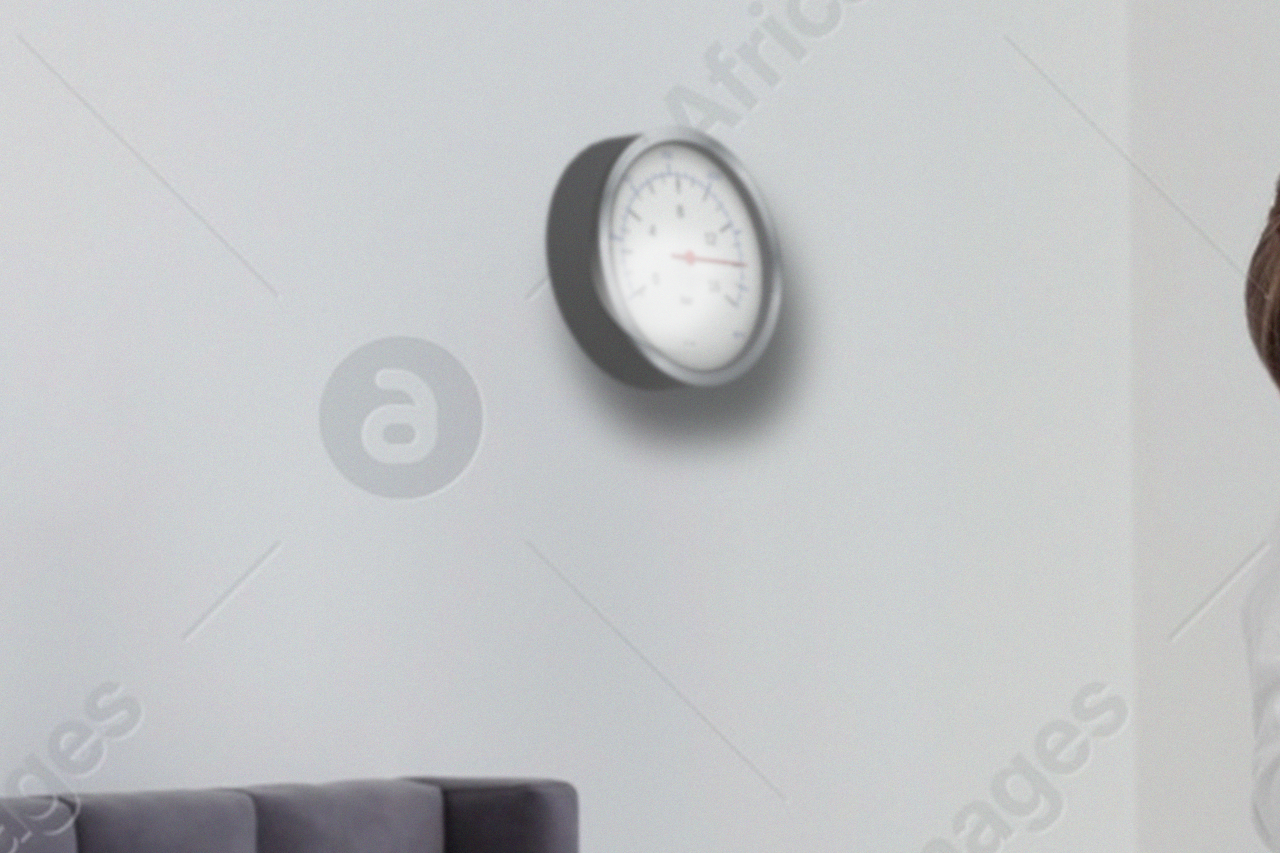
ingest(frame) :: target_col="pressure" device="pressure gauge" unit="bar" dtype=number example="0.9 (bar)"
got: 14 (bar)
